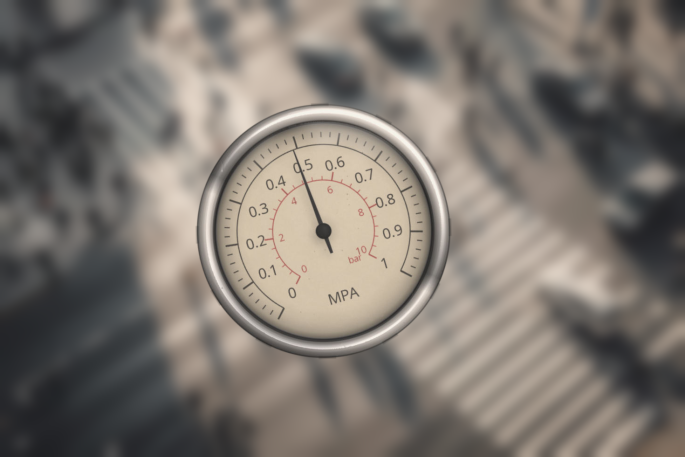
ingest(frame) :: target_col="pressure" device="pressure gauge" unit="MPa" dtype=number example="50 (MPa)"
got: 0.49 (MPa)
